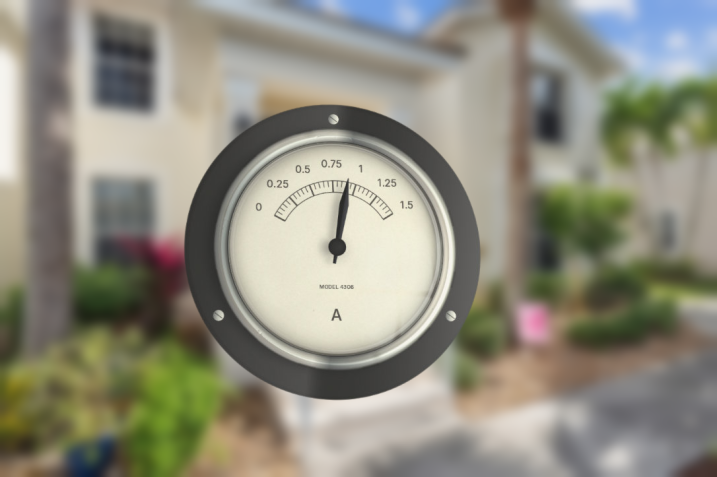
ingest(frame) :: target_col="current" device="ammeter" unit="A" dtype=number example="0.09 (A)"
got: 0.9 (A)
